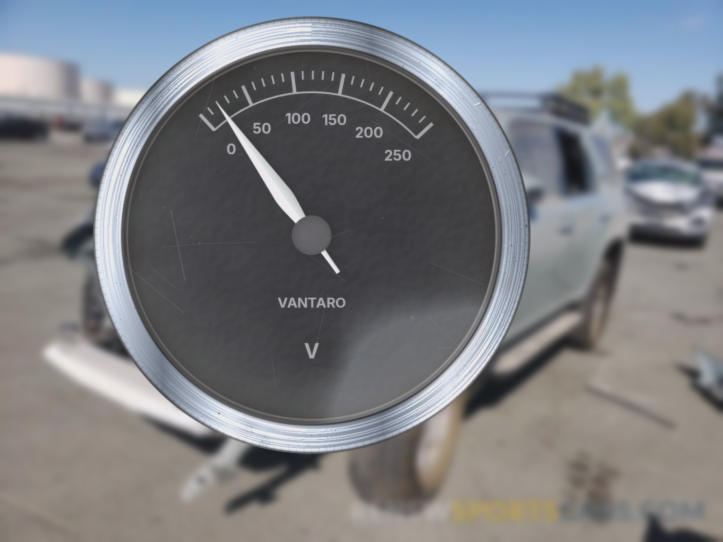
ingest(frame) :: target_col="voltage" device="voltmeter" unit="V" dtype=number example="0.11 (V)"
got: 20 (V)
